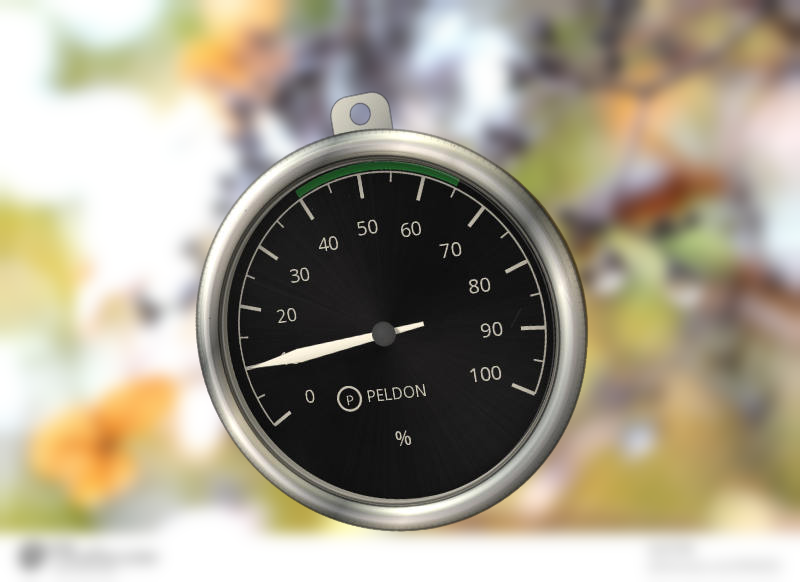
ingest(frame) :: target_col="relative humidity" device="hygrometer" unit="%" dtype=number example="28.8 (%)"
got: 10 (%)
